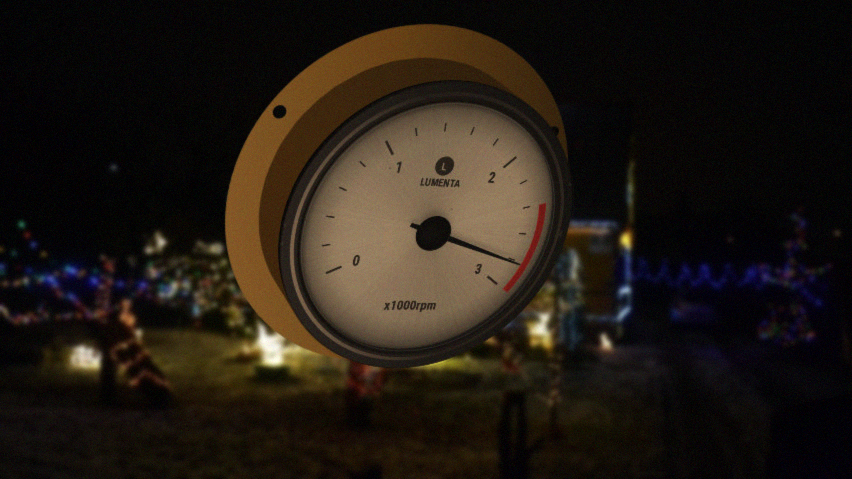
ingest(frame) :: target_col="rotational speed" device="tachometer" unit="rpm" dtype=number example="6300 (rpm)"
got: 2800 (rpm)
